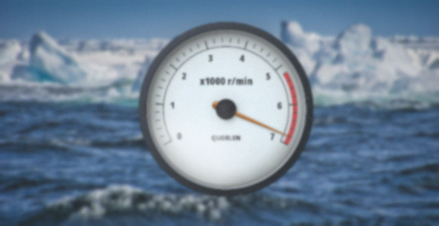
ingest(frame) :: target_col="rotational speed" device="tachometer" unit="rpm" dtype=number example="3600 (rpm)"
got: 6800 (rpm)
